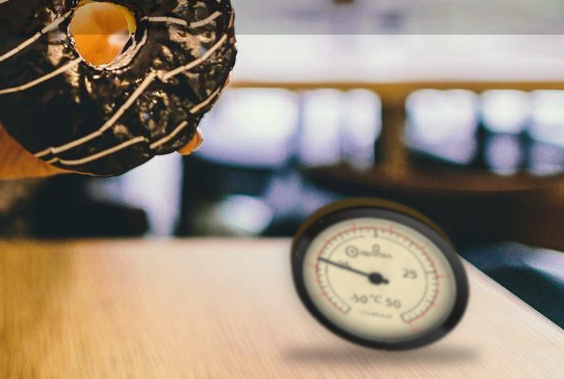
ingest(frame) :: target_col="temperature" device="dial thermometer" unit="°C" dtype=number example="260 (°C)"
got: -25 (°C)
